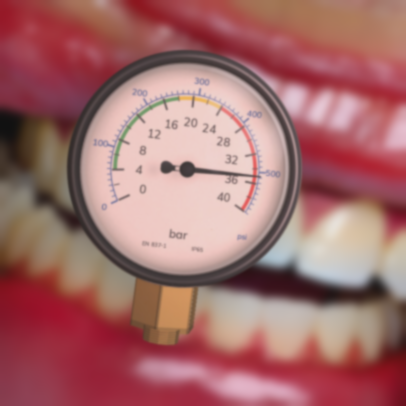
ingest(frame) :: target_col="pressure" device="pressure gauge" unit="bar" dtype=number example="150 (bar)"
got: 35 (bar)
